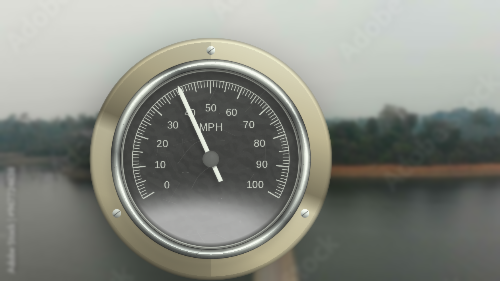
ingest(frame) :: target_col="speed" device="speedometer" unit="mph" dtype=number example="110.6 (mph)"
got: 40 (mph)
